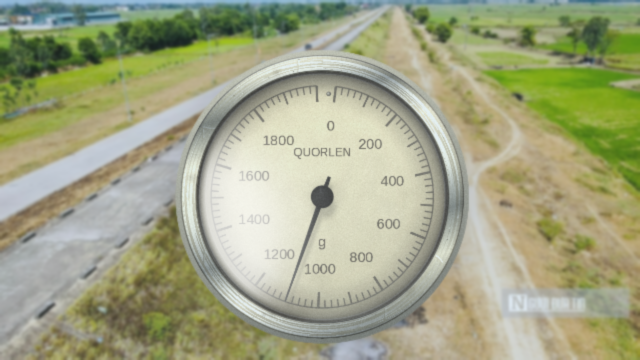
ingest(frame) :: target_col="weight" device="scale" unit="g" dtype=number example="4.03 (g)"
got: 1100 (g)
